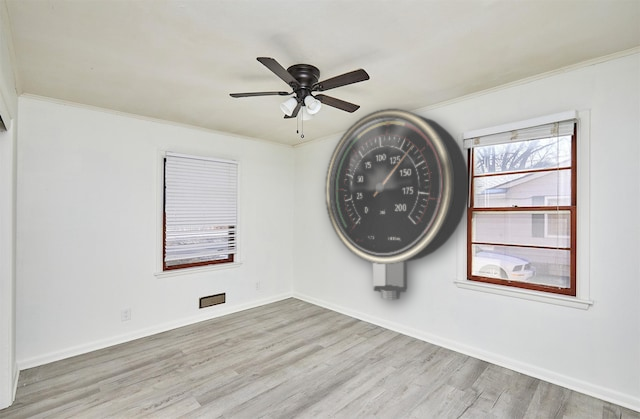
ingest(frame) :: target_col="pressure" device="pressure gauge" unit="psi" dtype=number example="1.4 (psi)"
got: 135 (psi)
